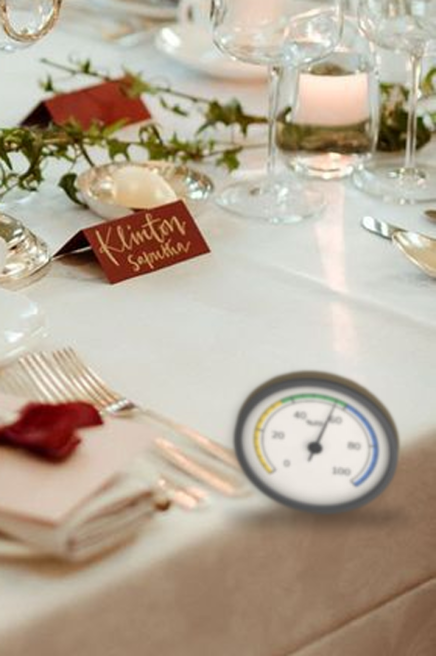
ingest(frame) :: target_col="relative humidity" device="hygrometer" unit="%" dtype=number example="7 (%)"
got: 56 (%)
